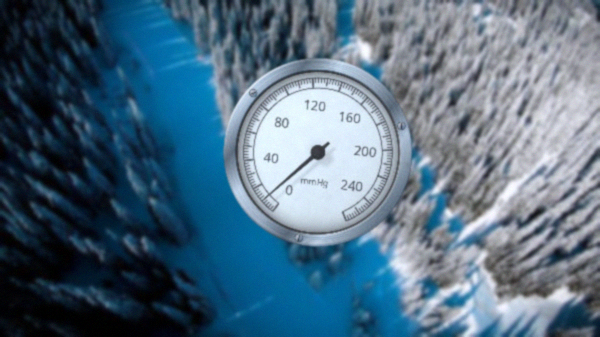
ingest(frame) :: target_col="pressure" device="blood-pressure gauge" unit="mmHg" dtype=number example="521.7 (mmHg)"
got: 10 (mmHg)
